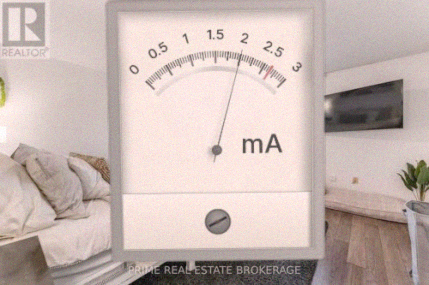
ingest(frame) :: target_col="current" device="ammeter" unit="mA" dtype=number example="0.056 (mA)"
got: 2 (mA)
